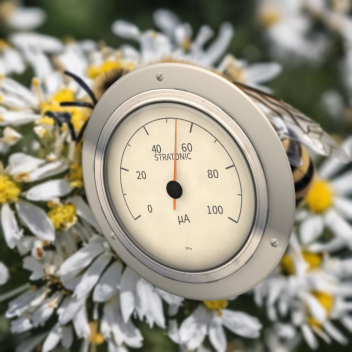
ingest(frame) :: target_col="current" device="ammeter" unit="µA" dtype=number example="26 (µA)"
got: 55 (µA)
